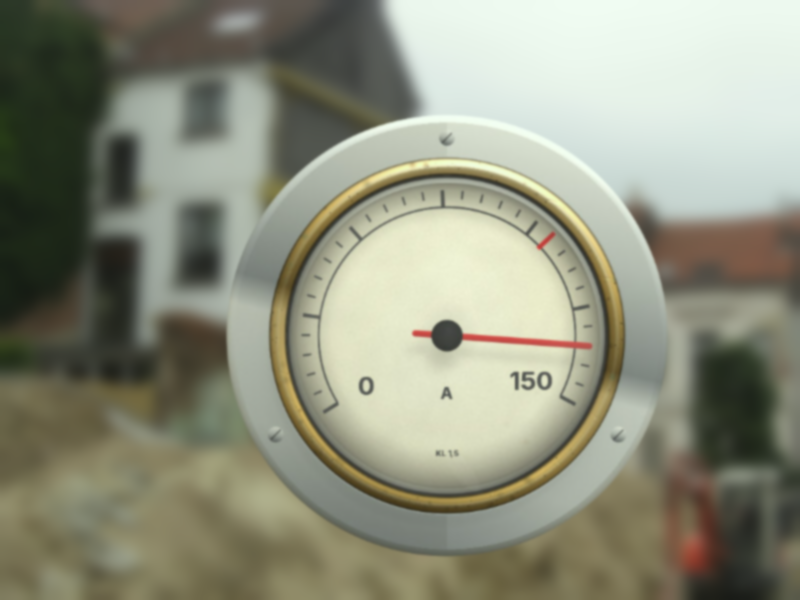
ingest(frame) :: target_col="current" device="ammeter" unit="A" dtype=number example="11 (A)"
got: 135 (A)
